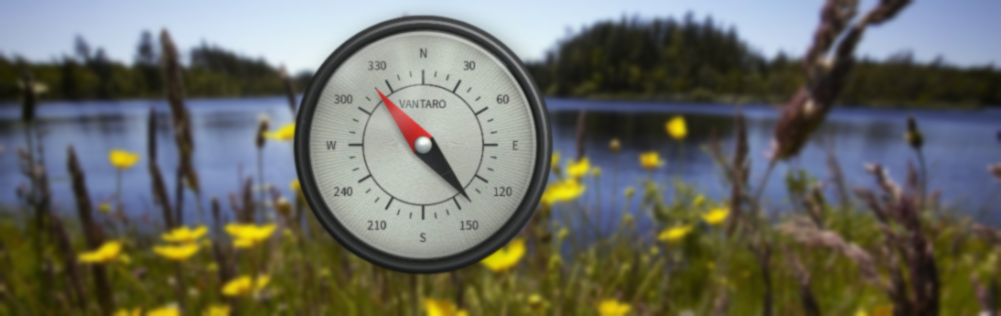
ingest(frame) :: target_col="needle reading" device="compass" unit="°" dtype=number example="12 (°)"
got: 320 (°)
